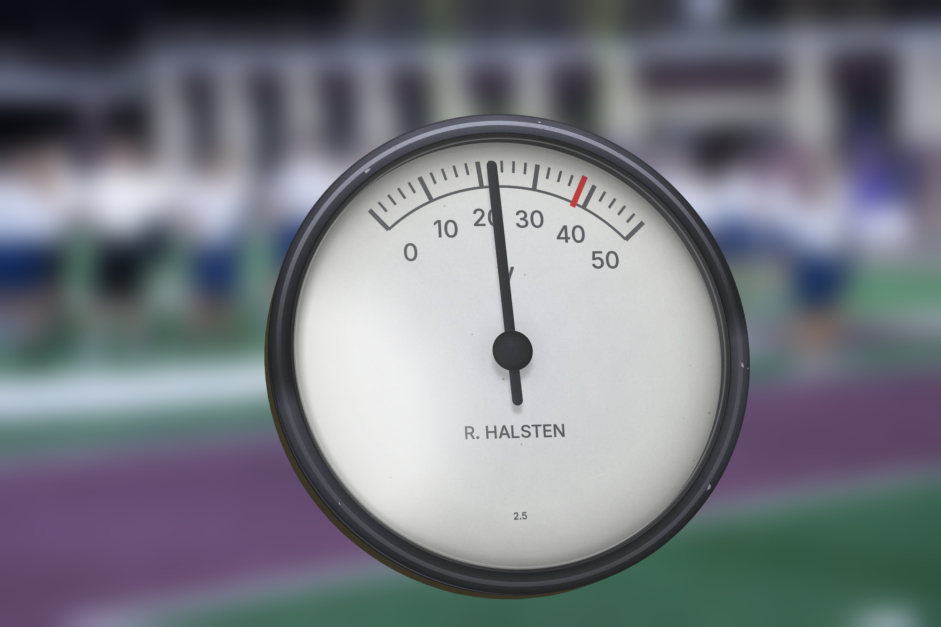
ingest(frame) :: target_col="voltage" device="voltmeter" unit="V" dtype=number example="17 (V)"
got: 22 (V)
